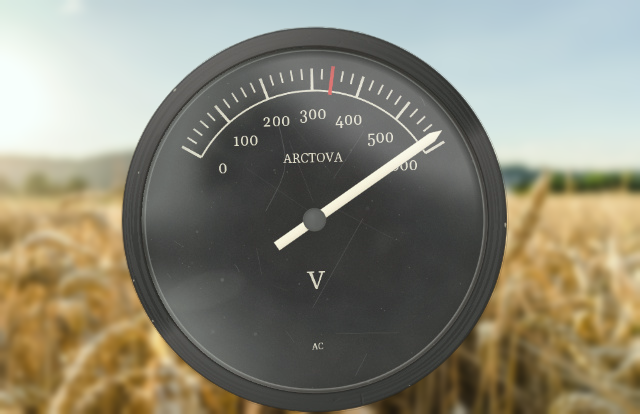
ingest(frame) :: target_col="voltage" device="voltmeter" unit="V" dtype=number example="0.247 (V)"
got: 580 (V)
